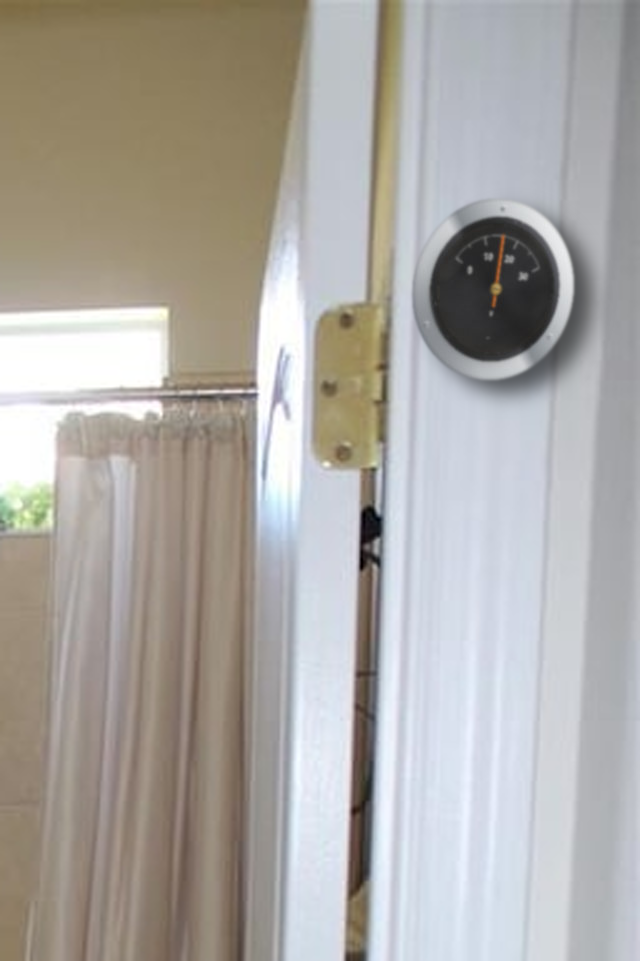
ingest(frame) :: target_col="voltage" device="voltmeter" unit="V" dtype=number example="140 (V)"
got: 15 (V)
